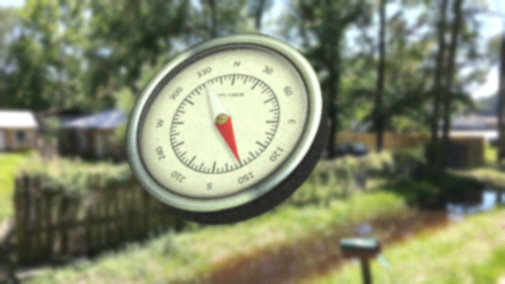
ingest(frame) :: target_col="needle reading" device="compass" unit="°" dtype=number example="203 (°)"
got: 150 (°)
